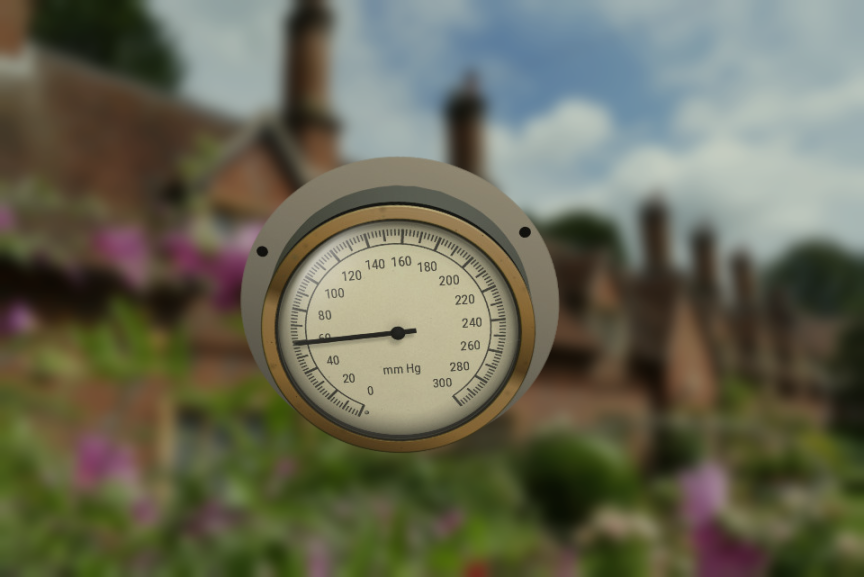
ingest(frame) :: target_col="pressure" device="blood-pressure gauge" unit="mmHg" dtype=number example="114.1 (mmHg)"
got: 60 (mmHg)
